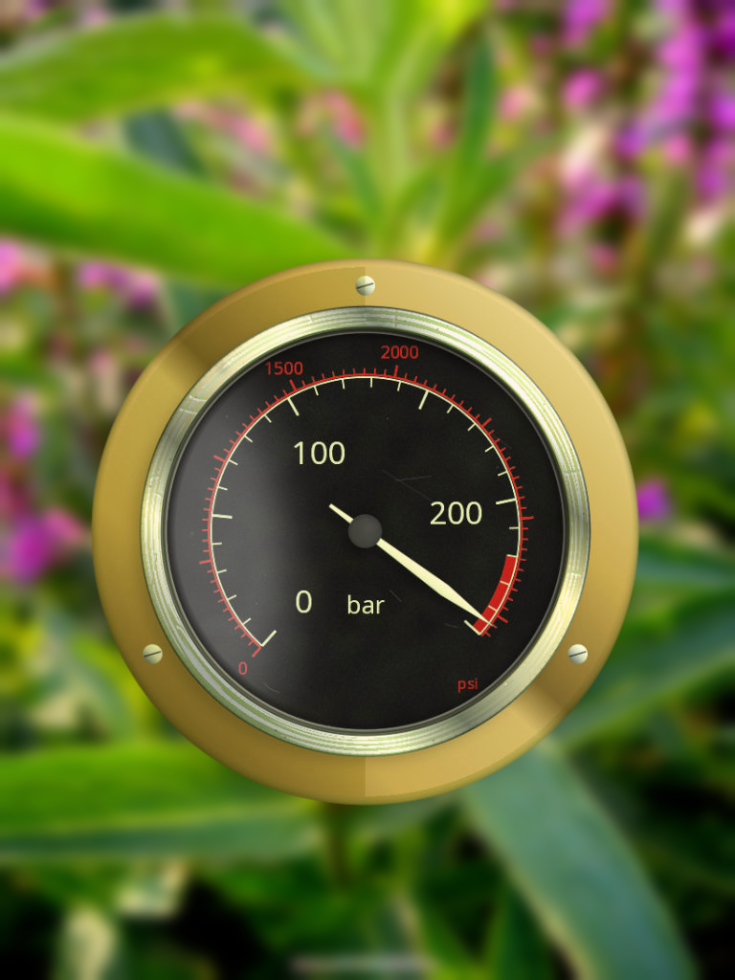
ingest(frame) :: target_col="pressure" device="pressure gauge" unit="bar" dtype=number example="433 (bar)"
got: 245 (bar)
